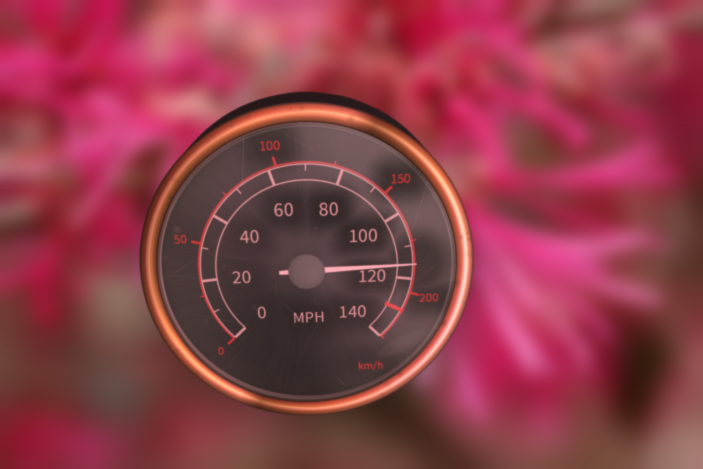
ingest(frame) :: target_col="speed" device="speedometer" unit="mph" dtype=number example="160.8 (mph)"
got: 115 (mph)
